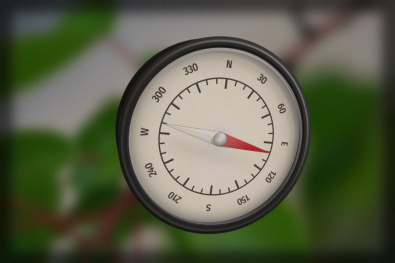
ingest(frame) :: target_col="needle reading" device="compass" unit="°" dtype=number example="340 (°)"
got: 100 (°)
